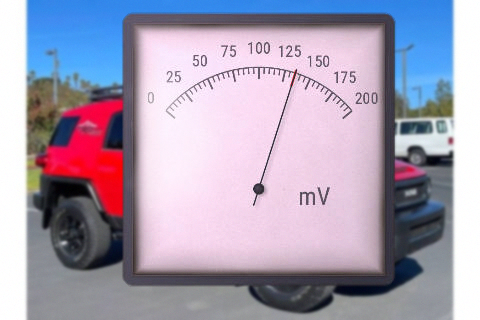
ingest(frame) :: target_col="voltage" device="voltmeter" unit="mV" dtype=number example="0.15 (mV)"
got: 135 (mV)
